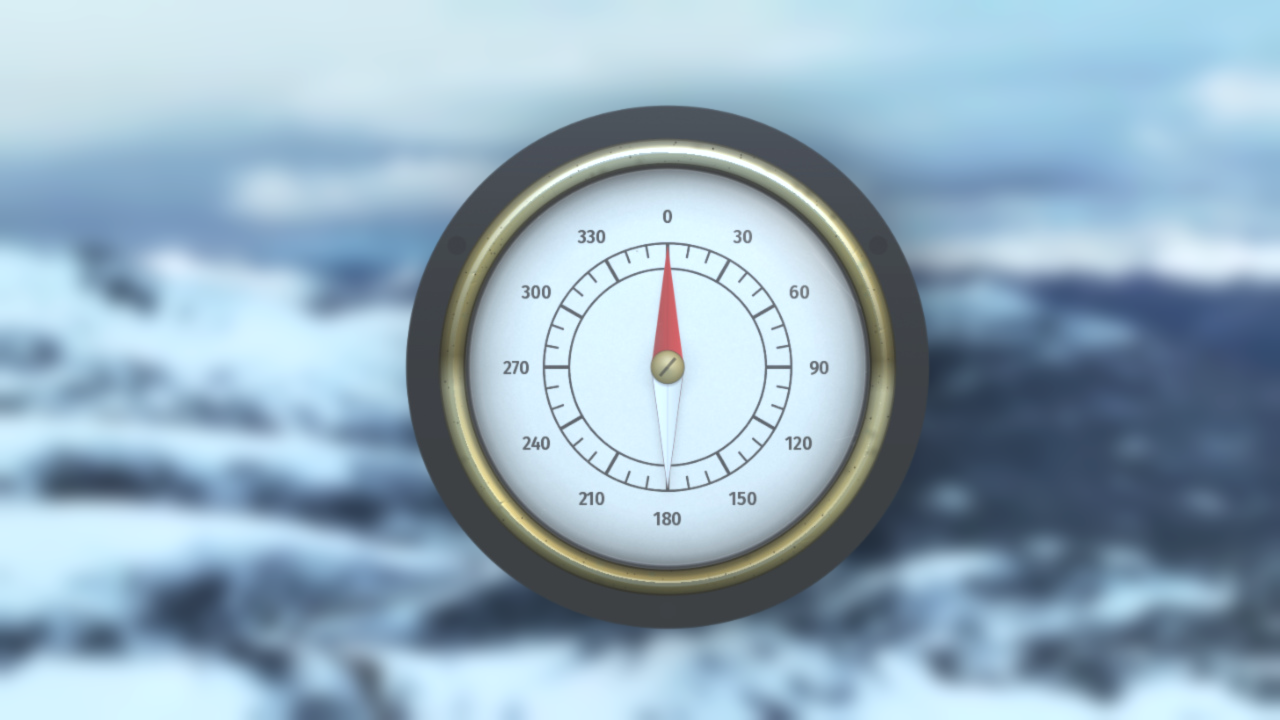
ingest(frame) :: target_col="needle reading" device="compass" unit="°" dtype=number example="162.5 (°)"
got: 0 (°)
